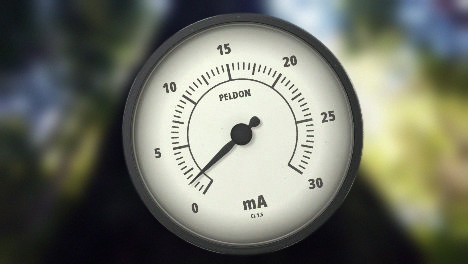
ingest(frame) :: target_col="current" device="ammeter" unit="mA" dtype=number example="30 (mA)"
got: 1.5 (mA)
